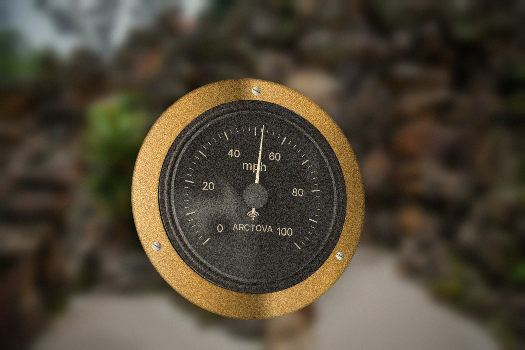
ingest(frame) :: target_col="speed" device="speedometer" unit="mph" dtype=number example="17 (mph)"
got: 52 (mph)
